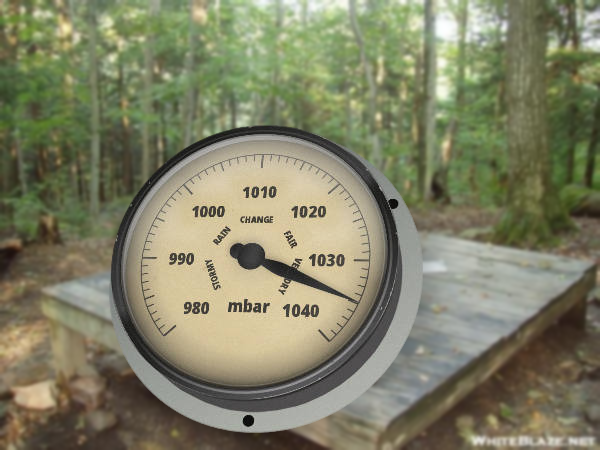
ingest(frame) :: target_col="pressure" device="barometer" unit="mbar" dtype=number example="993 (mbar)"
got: 1035 (mbar)
